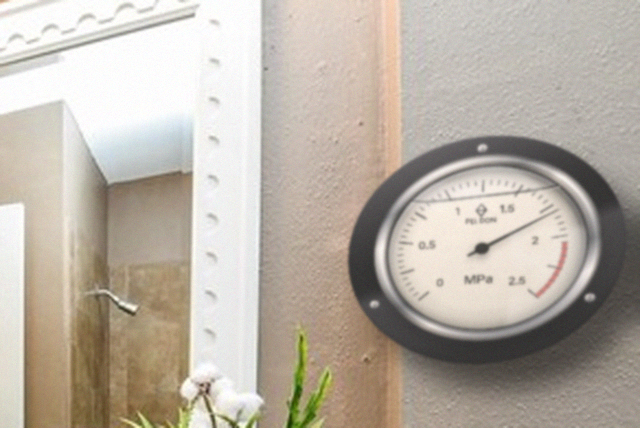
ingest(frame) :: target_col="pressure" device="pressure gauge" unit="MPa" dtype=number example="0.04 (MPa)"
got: 1.8 (MPa)
